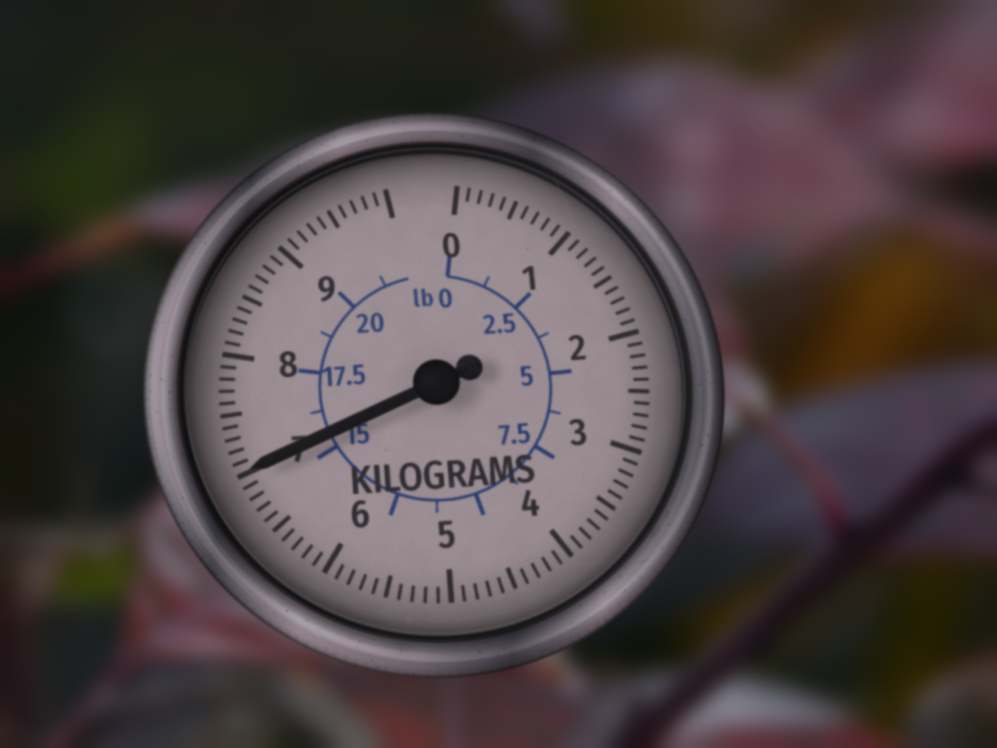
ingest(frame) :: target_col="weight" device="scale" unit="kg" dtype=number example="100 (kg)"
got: 7 (kg)
